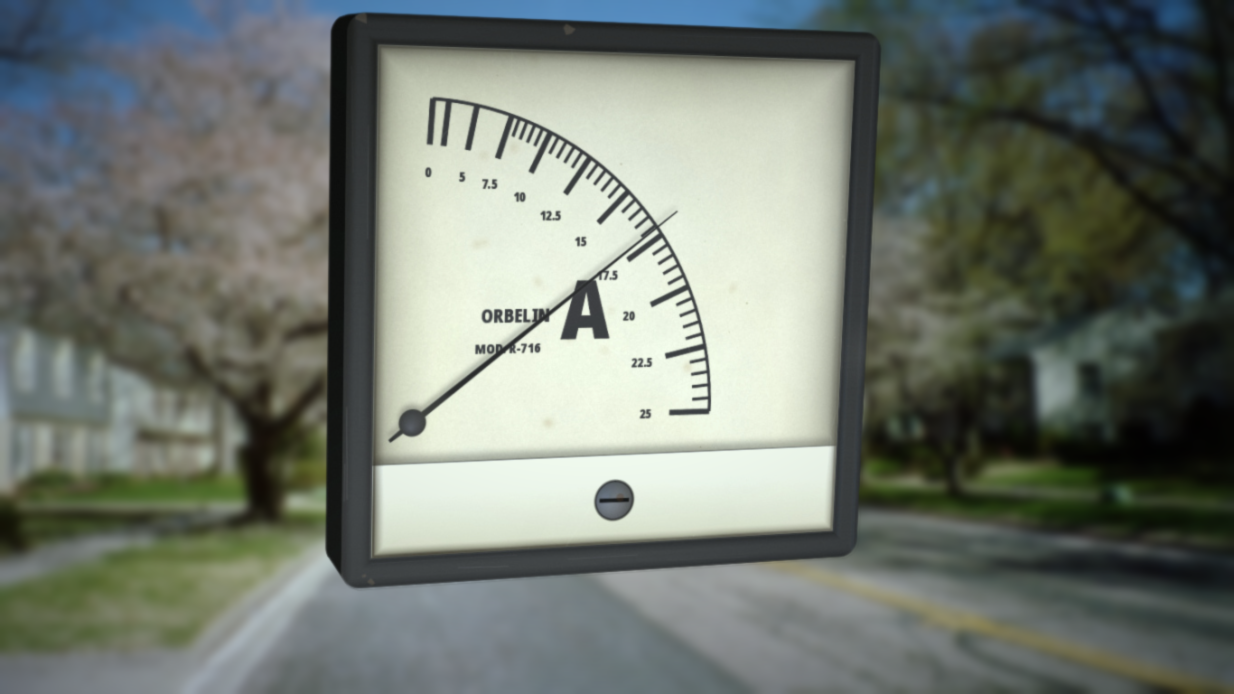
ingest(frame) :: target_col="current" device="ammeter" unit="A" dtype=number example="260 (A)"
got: 17 (A)
